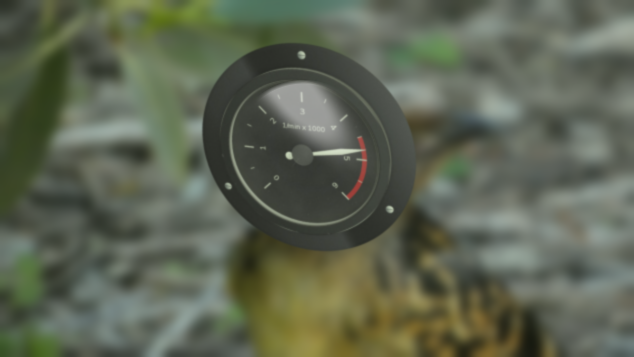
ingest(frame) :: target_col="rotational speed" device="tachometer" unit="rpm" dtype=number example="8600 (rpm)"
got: 4750 (rpm)
